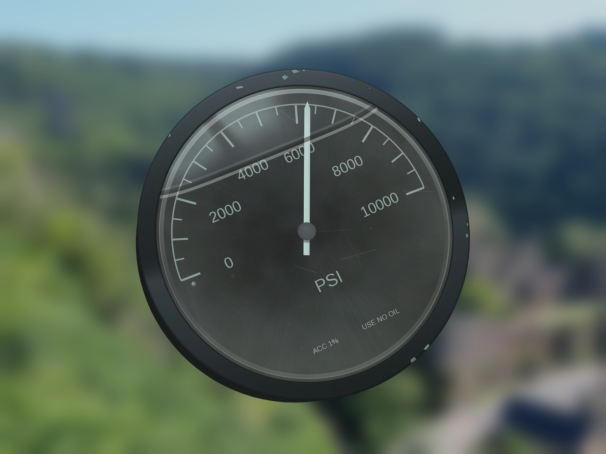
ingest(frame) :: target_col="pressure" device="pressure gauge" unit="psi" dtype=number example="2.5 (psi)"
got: 6250 (psi)
